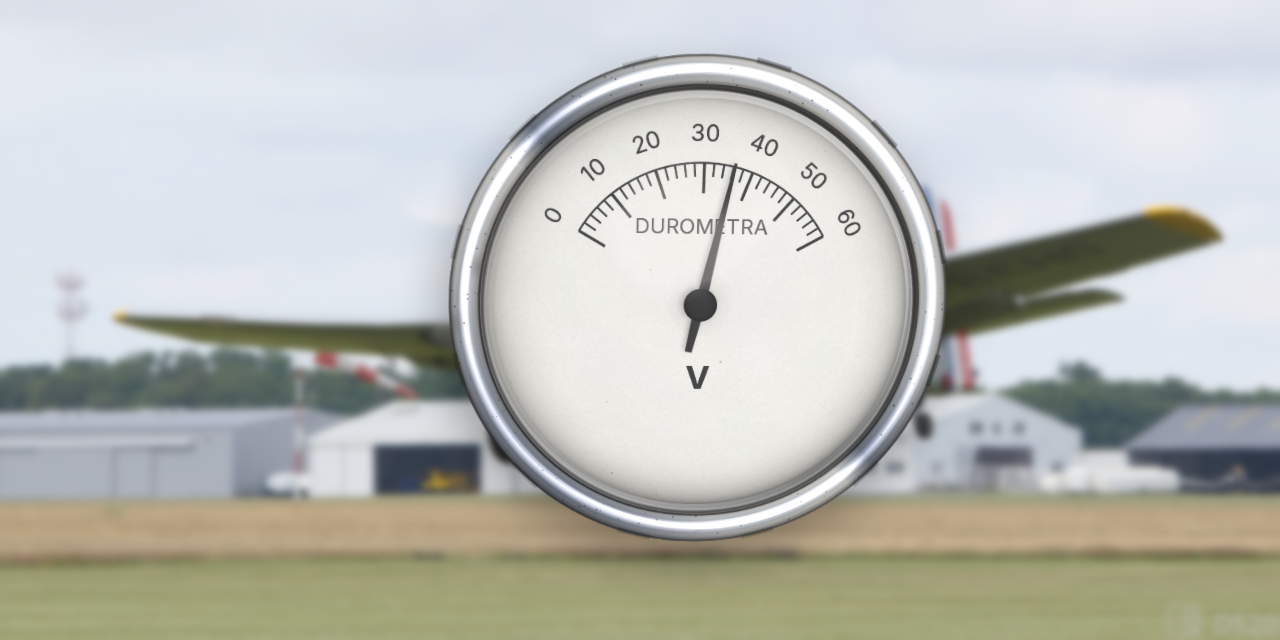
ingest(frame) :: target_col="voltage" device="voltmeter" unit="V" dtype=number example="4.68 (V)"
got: 36 (V)
